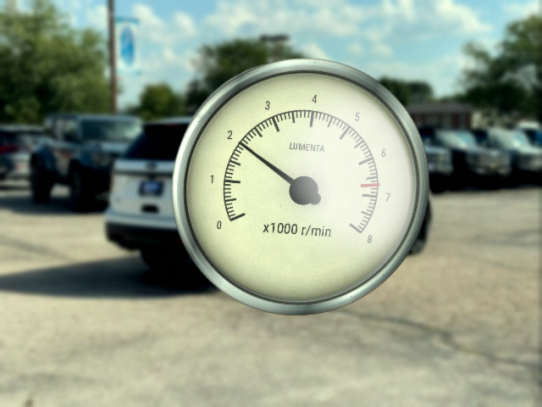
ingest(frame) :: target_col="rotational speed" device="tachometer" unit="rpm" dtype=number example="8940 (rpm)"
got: 2000 (rpm)
